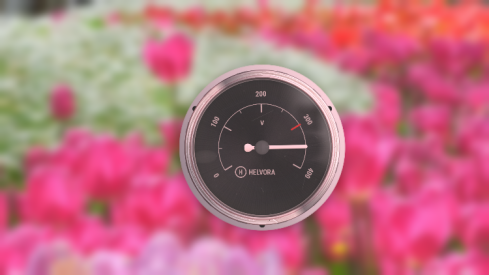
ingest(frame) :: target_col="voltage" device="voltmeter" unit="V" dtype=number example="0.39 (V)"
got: 350 (V)
